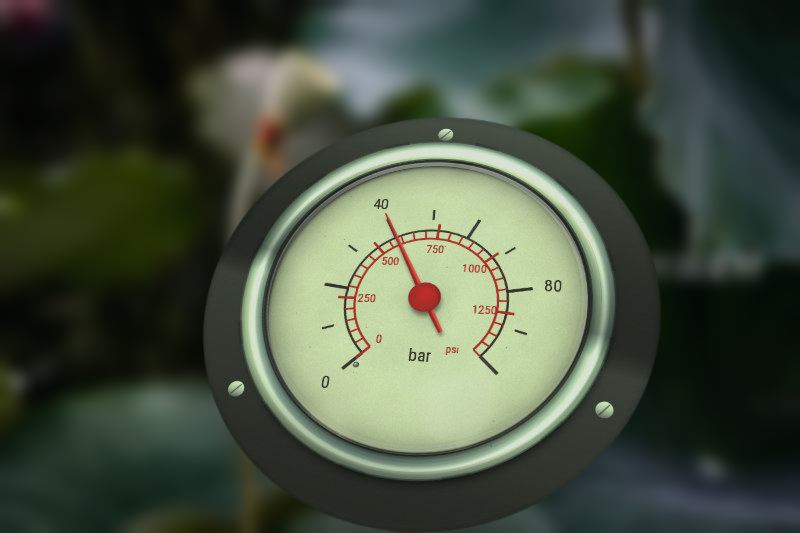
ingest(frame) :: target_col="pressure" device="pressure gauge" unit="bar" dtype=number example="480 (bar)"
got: 40 (bar)
